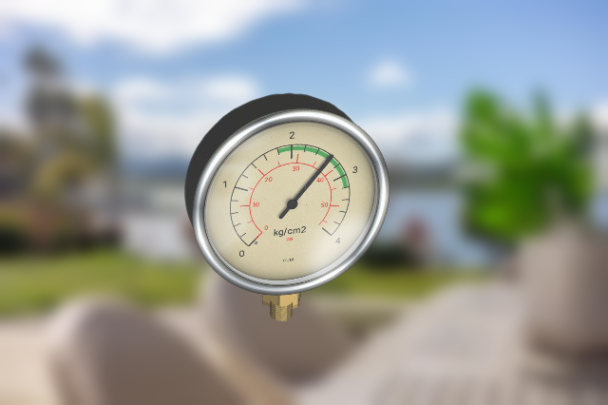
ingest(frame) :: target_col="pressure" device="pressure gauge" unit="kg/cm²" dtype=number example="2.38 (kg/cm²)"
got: 2.6 (kg/cm²)
